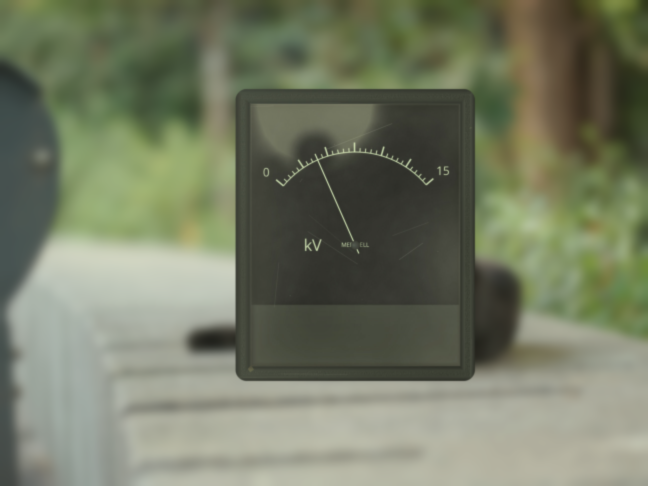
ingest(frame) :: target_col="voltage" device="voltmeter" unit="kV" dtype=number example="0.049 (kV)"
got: 4 (kV)
